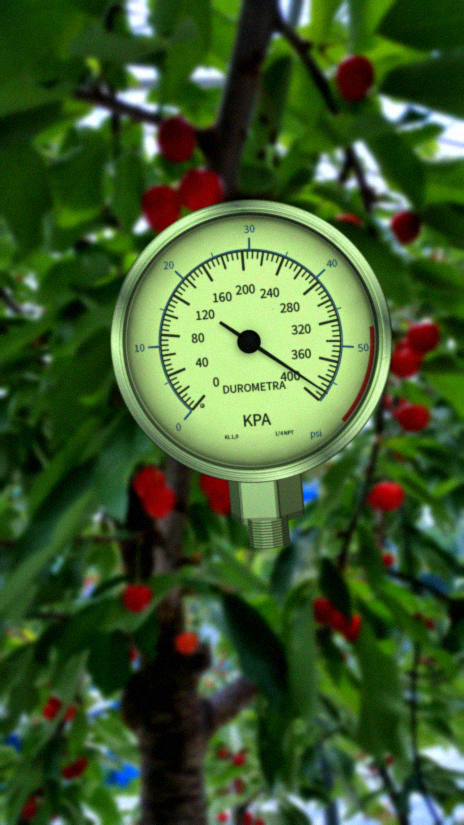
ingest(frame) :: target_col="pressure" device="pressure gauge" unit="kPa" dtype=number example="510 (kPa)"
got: 390 (kPa)
